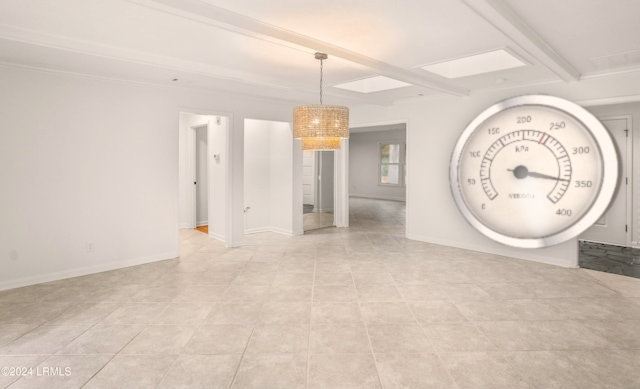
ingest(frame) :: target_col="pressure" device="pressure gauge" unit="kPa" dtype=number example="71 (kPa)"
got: 350 (kPa)
